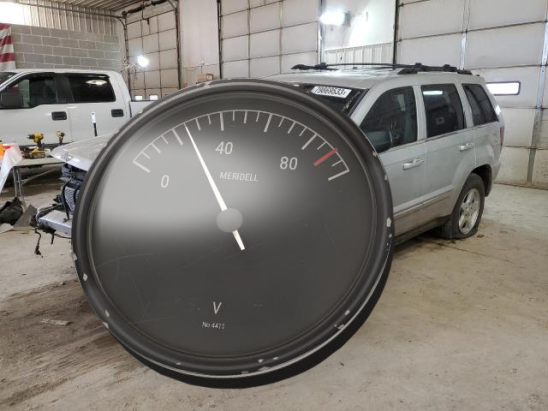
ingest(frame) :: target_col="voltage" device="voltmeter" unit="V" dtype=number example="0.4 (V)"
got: 25 (V)
